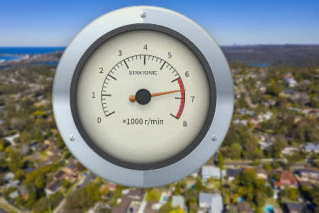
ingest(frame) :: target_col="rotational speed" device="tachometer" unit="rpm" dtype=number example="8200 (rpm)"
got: 6600 (rpm)
